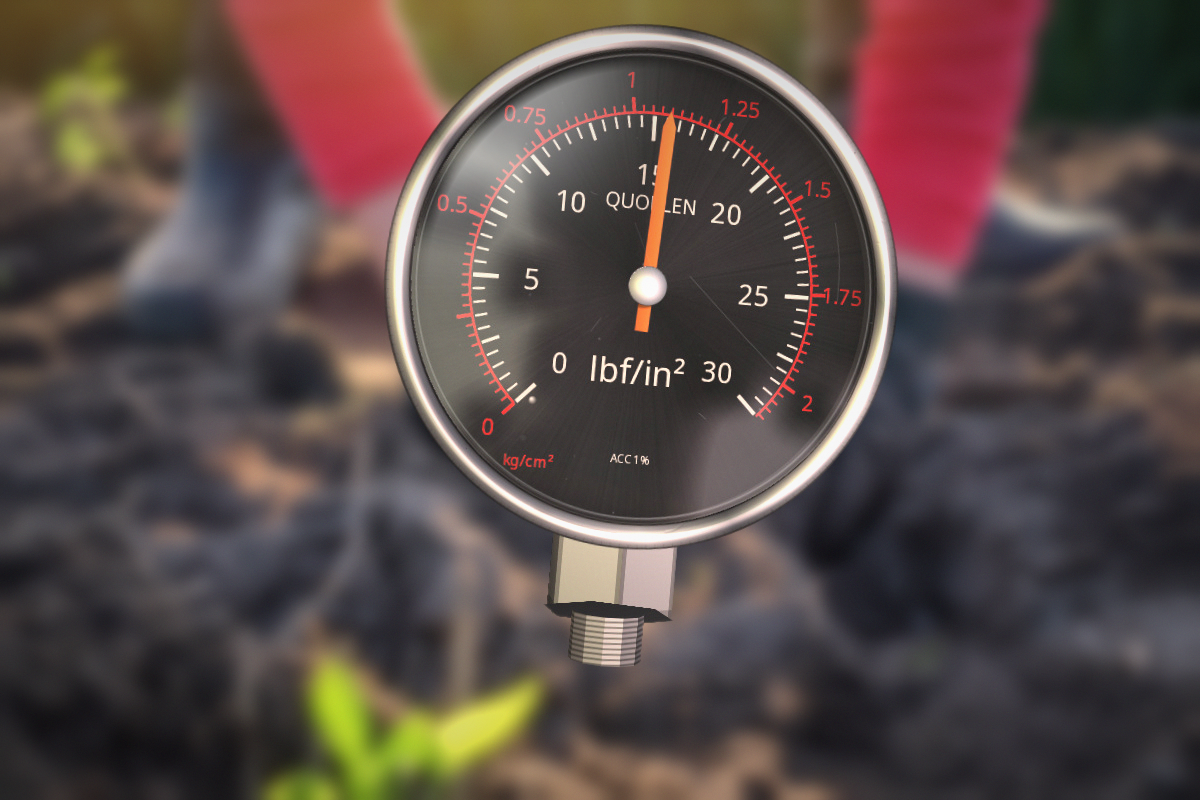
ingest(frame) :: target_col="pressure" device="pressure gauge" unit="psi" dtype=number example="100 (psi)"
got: 15.5 (psi)
